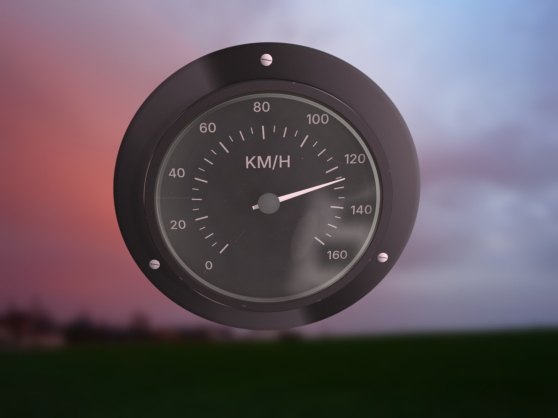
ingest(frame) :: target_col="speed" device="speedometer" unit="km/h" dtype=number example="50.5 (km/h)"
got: 125 (km/h)
